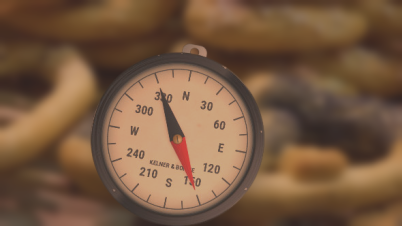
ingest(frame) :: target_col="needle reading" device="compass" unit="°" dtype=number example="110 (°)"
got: 150 (°)
